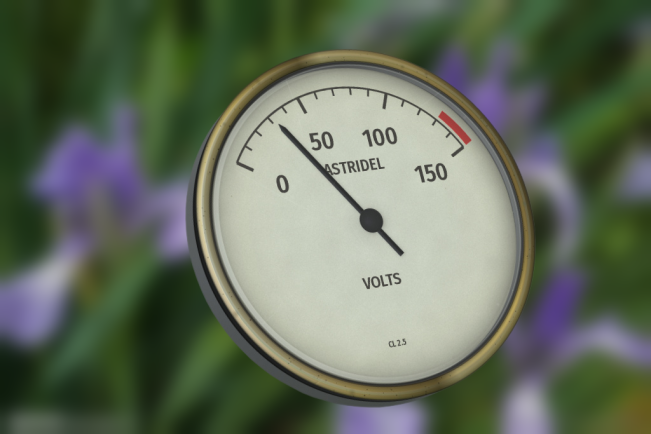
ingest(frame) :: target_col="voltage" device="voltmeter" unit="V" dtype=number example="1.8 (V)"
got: 30 (V)
